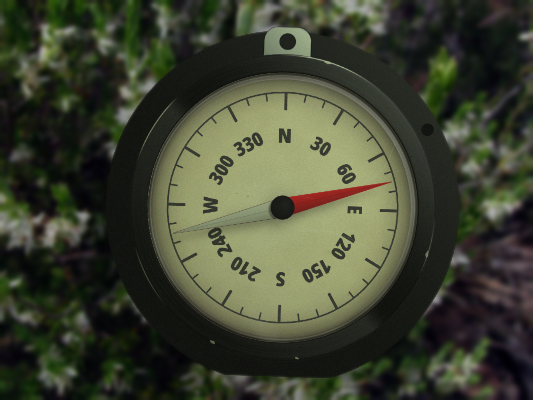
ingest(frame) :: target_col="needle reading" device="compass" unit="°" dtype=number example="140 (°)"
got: 75 (°)
